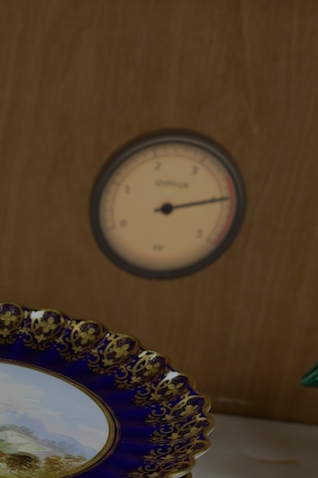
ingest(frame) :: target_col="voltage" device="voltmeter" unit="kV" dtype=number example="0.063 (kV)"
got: 4 (kV)
